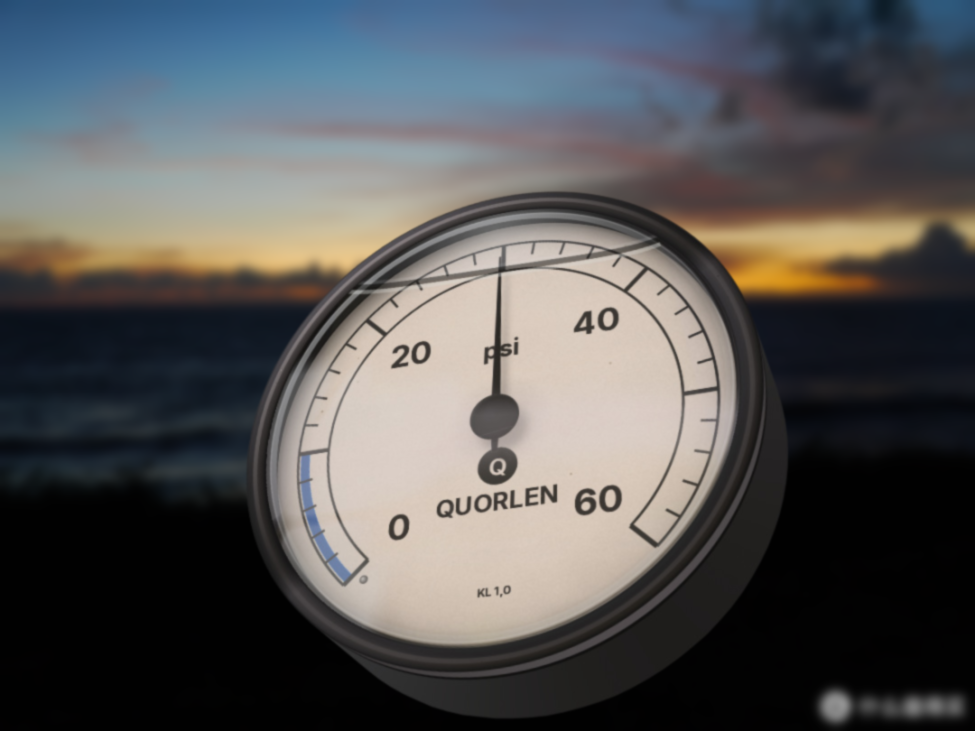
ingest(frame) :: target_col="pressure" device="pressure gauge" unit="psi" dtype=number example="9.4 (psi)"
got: 30 (psi)
